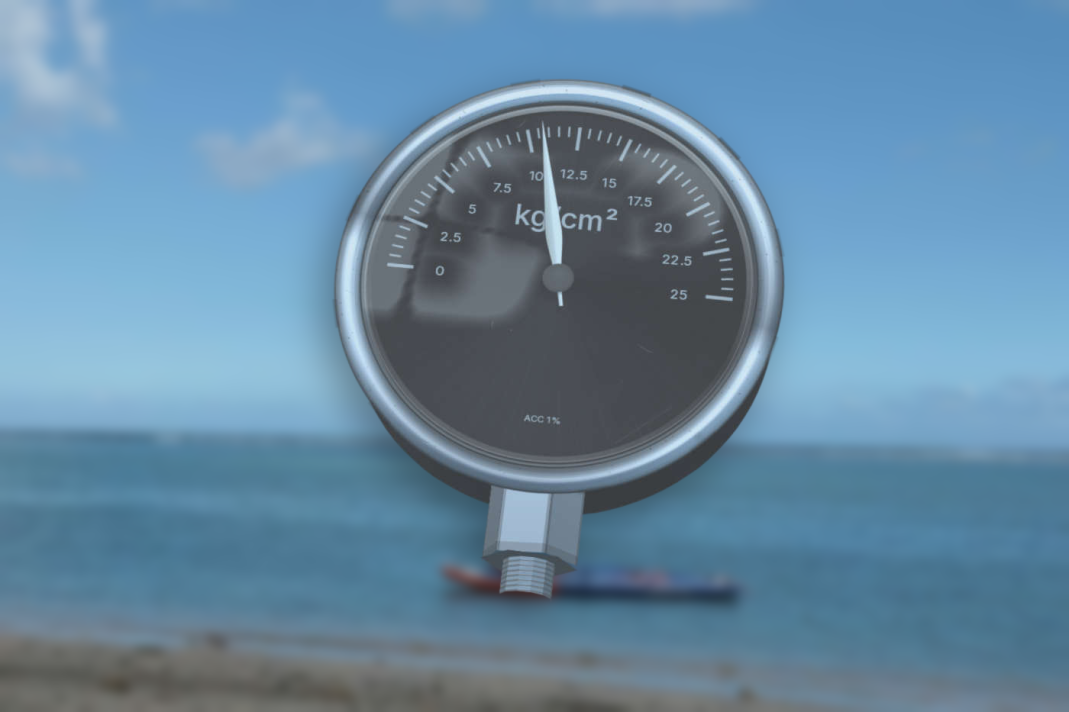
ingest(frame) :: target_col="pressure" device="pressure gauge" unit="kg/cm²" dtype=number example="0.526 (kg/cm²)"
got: 10.75 (kg/cm²)
